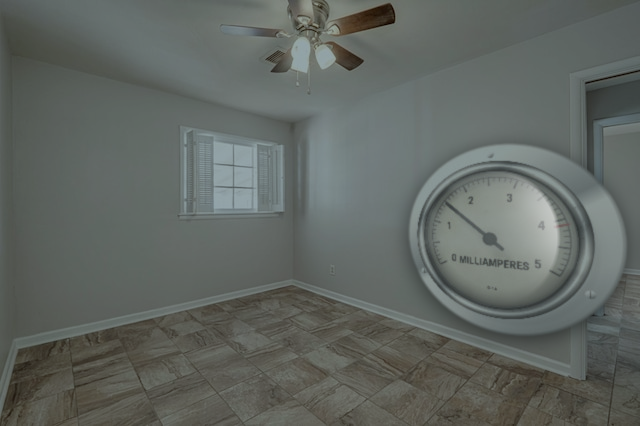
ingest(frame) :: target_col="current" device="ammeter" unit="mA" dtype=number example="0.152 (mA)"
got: 1.5 (mA)
